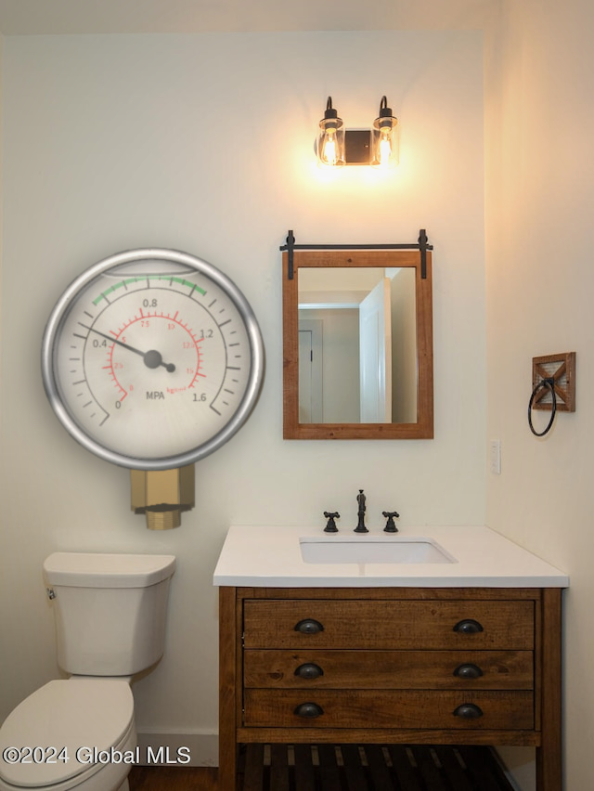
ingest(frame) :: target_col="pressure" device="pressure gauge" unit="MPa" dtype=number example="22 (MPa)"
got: 0.45 (MPa)
